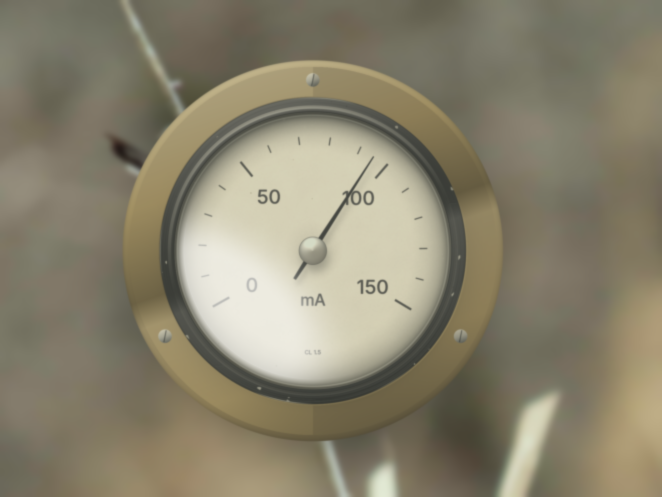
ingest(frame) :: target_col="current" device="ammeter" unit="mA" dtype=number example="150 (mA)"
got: 95 (mA)
